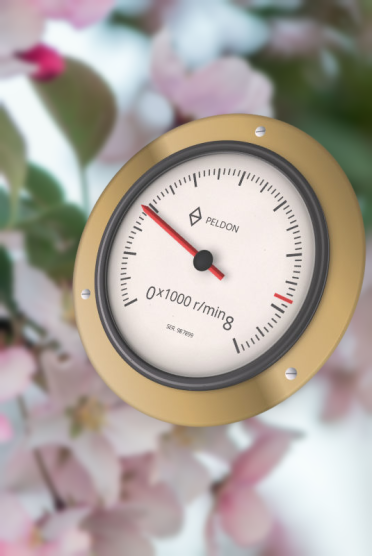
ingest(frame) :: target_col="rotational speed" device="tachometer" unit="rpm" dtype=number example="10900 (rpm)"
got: 1900 (rpm)
